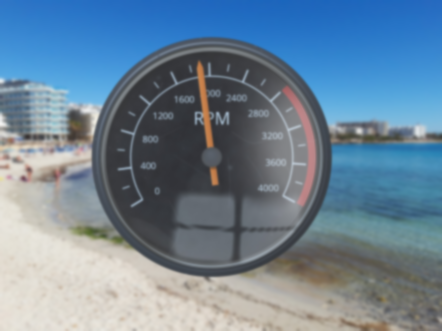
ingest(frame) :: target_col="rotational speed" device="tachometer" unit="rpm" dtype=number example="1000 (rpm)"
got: 1900 (rpm)
